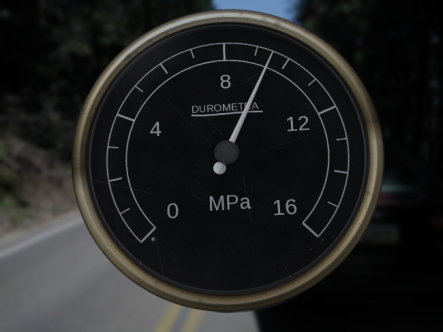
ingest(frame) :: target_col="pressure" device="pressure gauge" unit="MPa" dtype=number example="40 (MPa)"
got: 9.5 (MPa)
